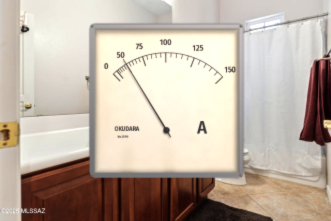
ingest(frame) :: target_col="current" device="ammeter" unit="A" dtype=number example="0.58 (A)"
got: 50 (A)
